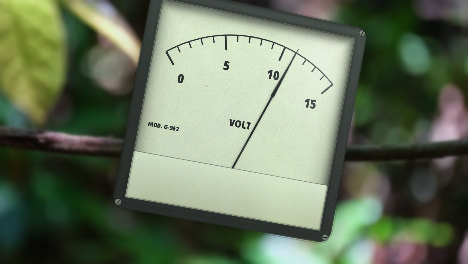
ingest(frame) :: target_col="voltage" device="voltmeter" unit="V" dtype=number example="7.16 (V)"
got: 11 (V)
